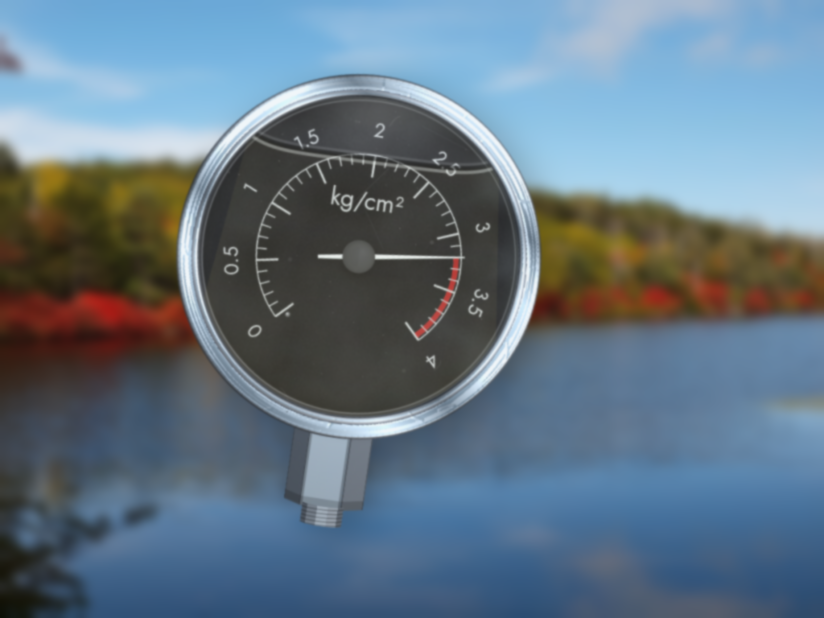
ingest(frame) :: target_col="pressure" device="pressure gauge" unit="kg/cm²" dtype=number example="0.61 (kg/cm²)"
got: 3.2 (kg/cm²)
